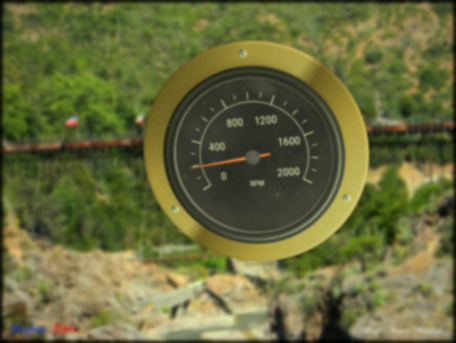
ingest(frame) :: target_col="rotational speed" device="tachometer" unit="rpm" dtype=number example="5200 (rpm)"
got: 200 (rpm)
